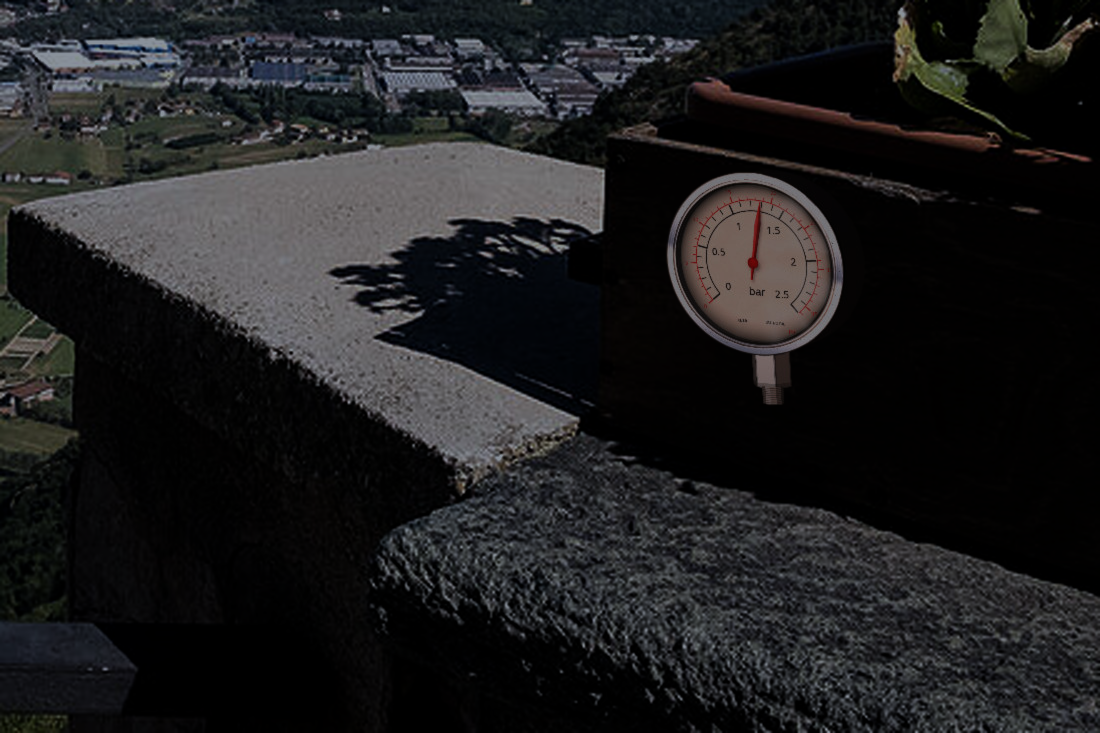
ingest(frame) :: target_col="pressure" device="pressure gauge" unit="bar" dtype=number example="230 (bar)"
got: 1.3 (bar)
